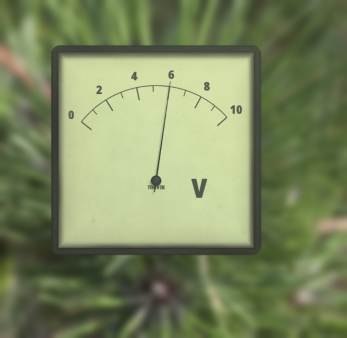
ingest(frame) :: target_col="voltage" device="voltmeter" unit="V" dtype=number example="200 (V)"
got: 6 (V)
